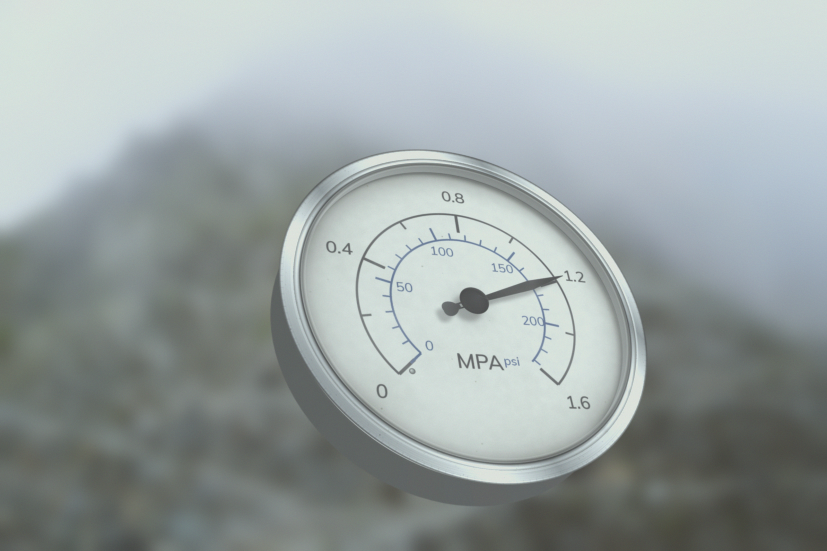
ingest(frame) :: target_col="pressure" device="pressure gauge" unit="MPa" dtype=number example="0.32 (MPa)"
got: 1.2 (MPa)
